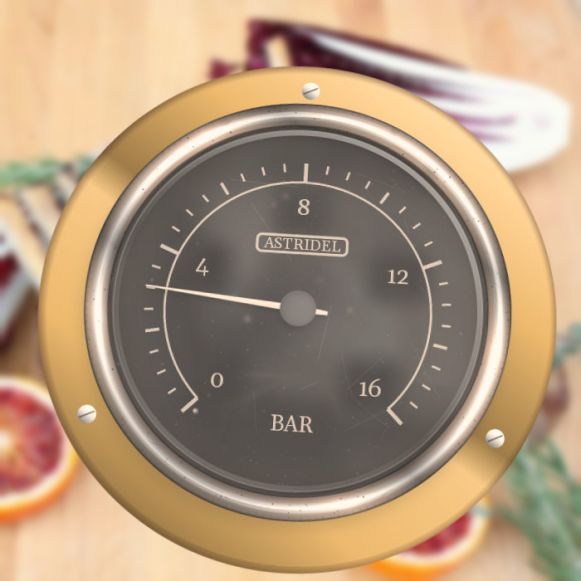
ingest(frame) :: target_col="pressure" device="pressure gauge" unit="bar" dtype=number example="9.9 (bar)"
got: 3 (bar)
